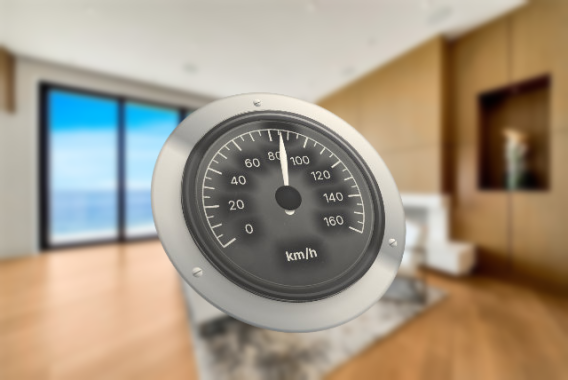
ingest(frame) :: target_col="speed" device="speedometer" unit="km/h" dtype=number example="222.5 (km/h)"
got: 85 (km/h)
